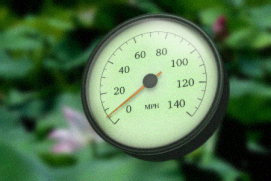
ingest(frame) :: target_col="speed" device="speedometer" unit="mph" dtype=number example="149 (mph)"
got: 5 (mph)
